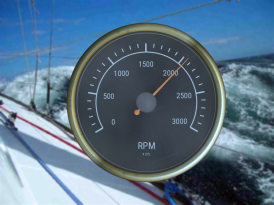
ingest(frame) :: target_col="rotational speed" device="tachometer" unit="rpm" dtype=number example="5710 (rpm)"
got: 2050 (rpm)
